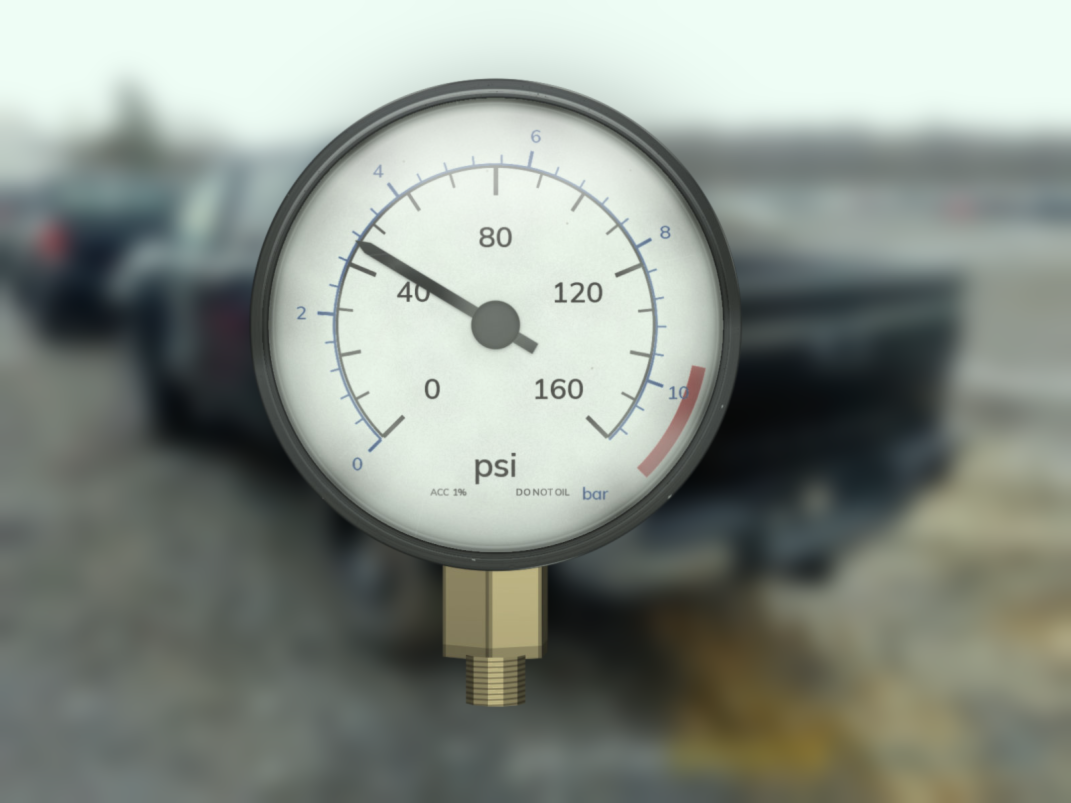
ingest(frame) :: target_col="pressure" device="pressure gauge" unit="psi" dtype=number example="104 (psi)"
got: 45 (psi)
